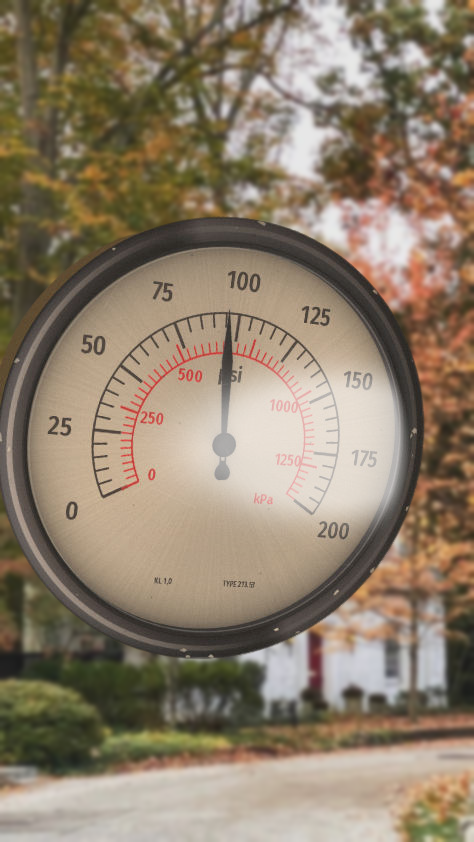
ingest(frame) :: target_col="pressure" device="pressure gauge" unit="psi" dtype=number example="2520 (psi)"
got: 95 (psi)
